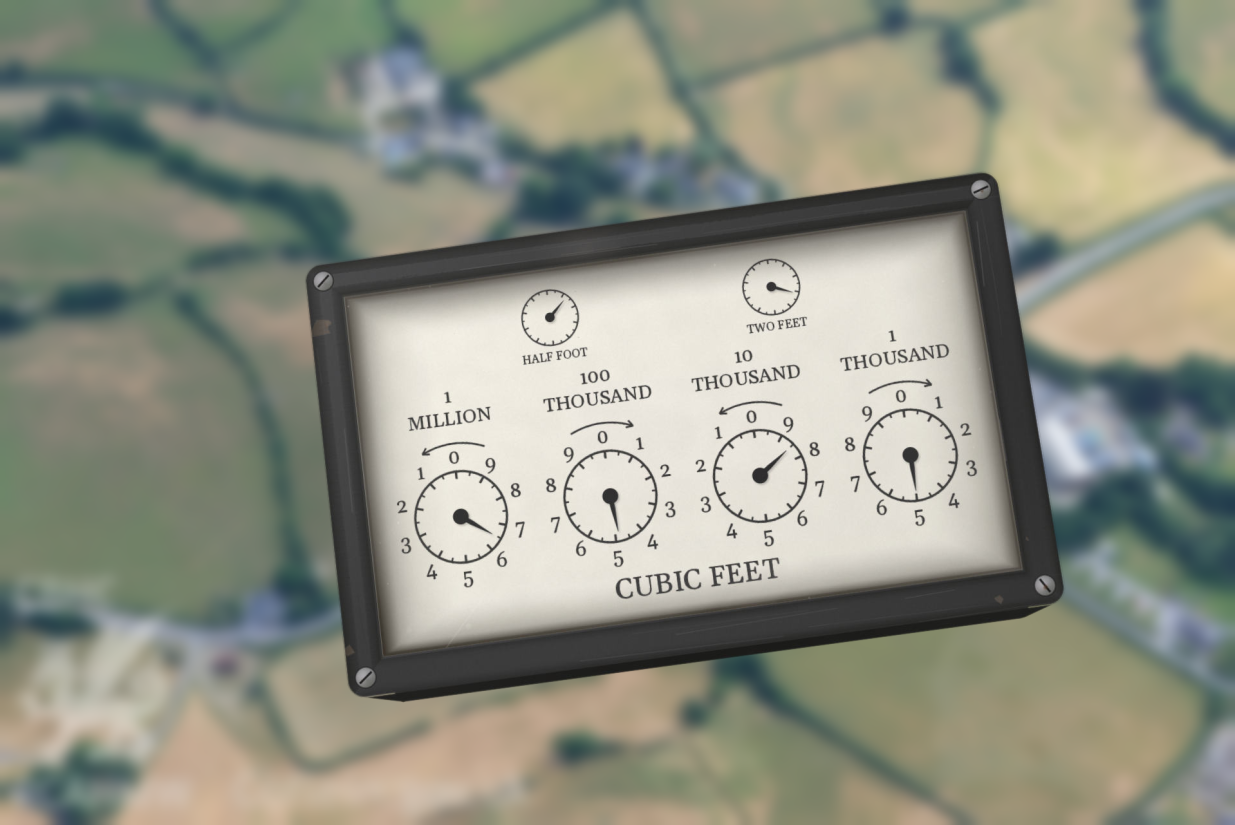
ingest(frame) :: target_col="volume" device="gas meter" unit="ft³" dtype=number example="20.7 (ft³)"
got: 648500 (ft³)
